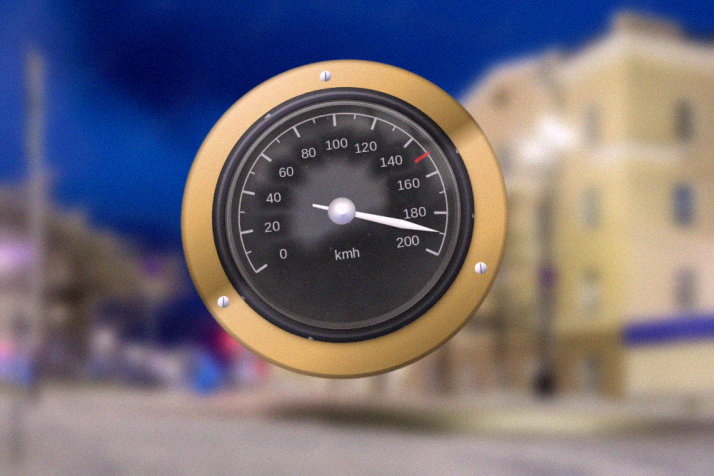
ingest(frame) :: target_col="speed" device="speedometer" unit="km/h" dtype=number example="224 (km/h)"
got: 190 (km/h)
